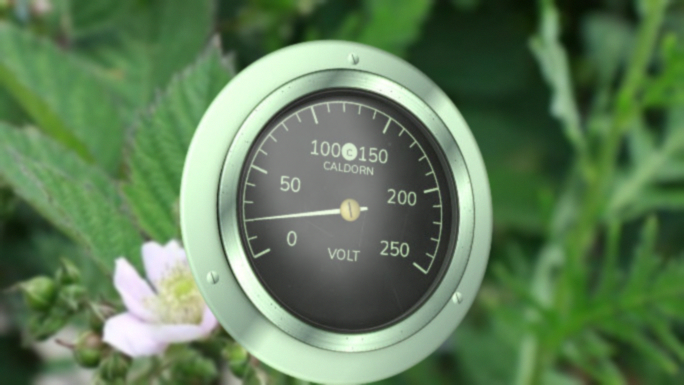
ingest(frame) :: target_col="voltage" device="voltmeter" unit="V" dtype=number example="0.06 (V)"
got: 20 (V)
